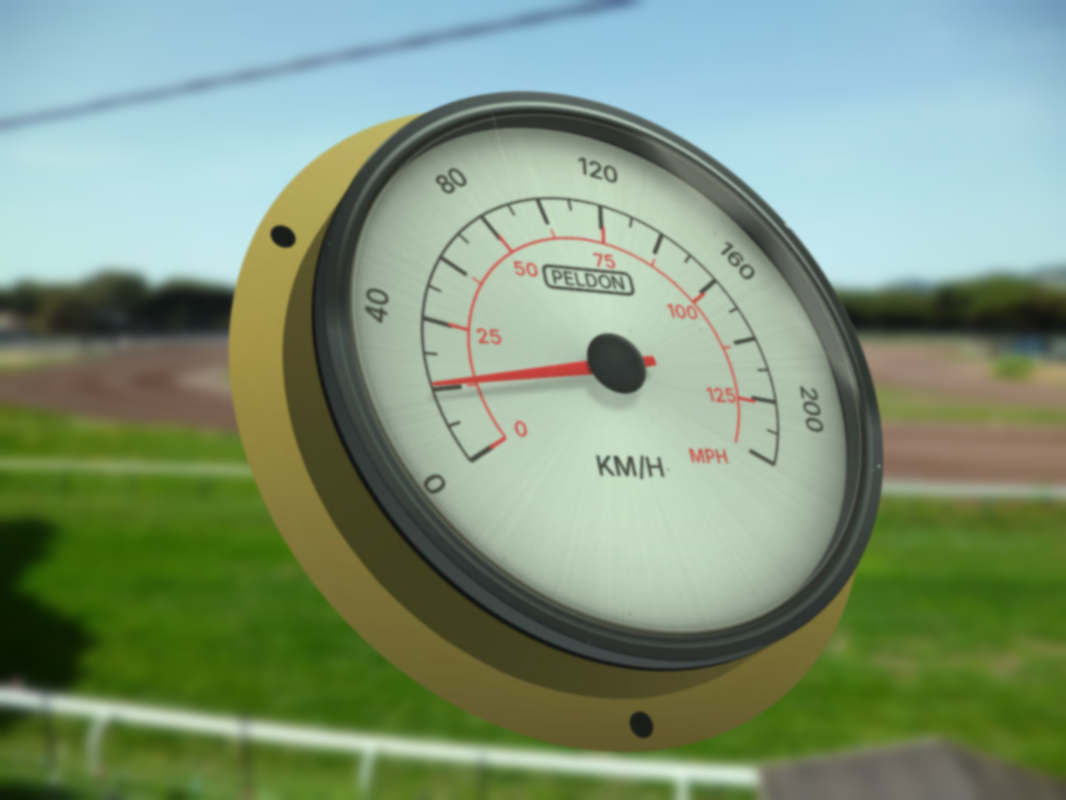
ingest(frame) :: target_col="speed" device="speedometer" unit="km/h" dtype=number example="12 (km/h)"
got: 20 (km/h)
